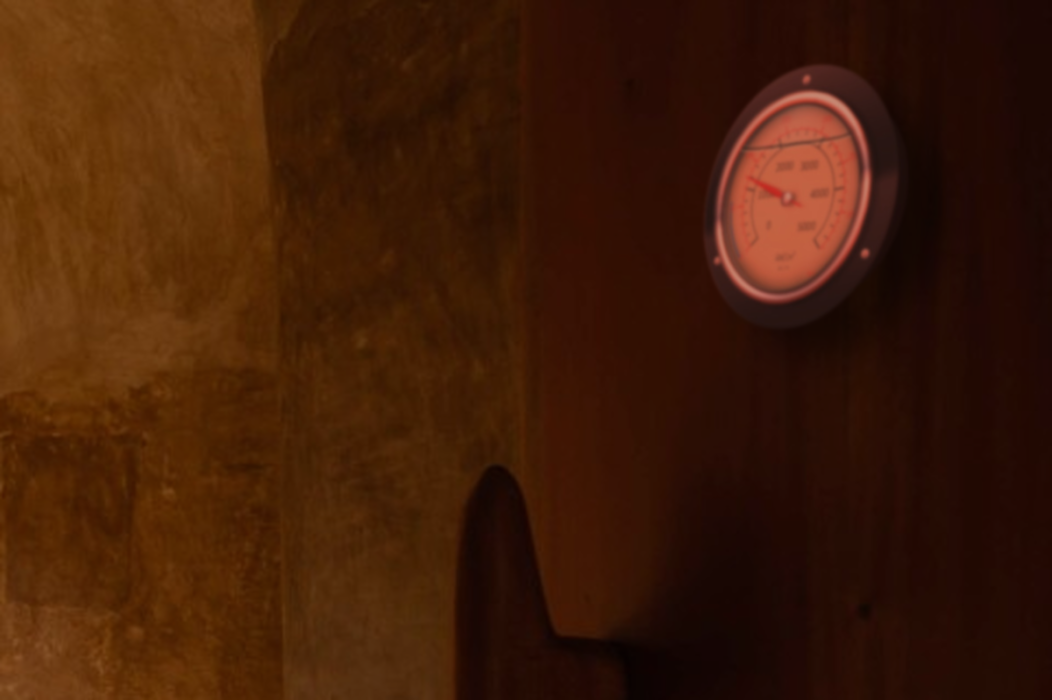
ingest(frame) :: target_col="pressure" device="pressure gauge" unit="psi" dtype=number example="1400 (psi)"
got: 1200 (psi)
